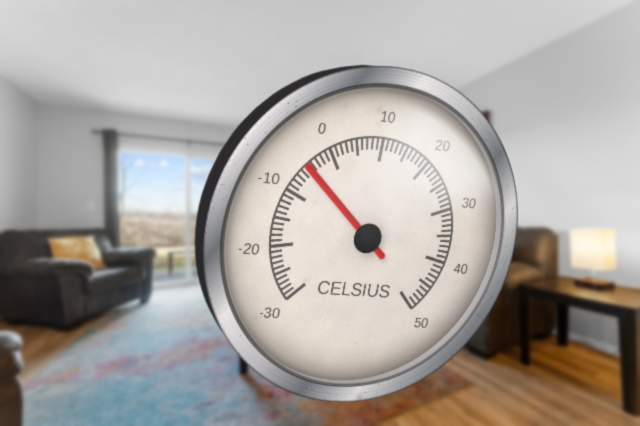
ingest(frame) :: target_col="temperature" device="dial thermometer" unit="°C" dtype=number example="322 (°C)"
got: -5 (°C)
